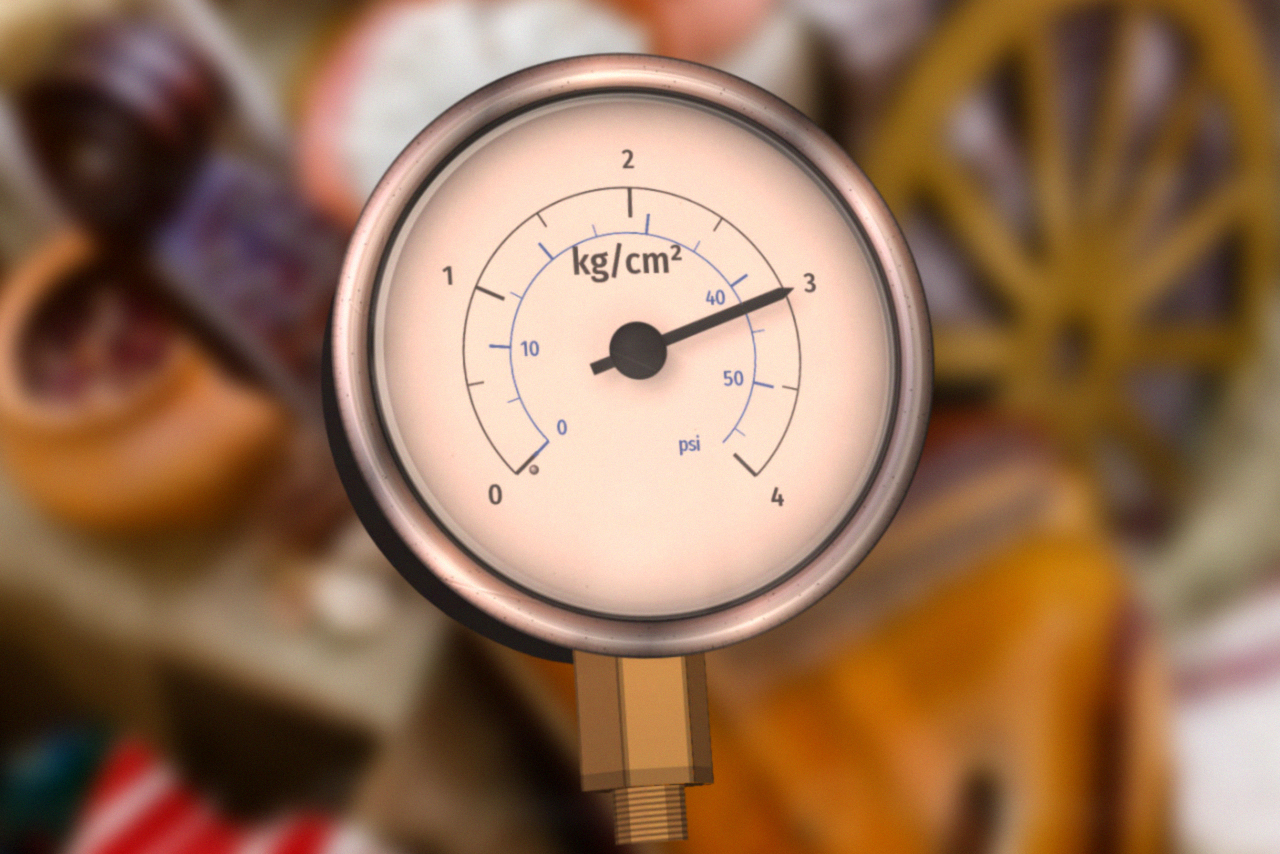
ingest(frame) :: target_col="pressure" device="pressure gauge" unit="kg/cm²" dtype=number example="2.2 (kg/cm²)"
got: 3 (kg/cm²)
